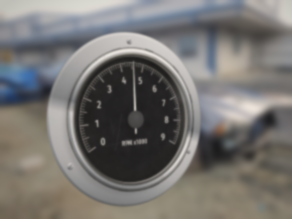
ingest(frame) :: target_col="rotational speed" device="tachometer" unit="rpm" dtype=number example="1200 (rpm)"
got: 4500 (rpm)
